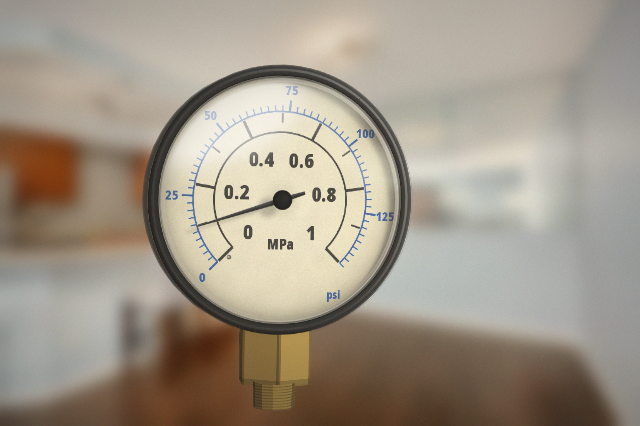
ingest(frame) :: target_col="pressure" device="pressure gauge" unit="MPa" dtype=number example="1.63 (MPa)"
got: 0.1 (MPa)
